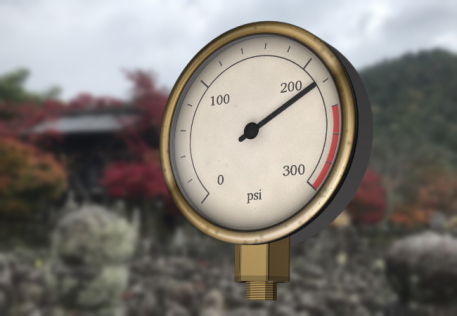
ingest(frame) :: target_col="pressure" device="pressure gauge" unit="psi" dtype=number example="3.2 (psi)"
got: 220 (psi)
